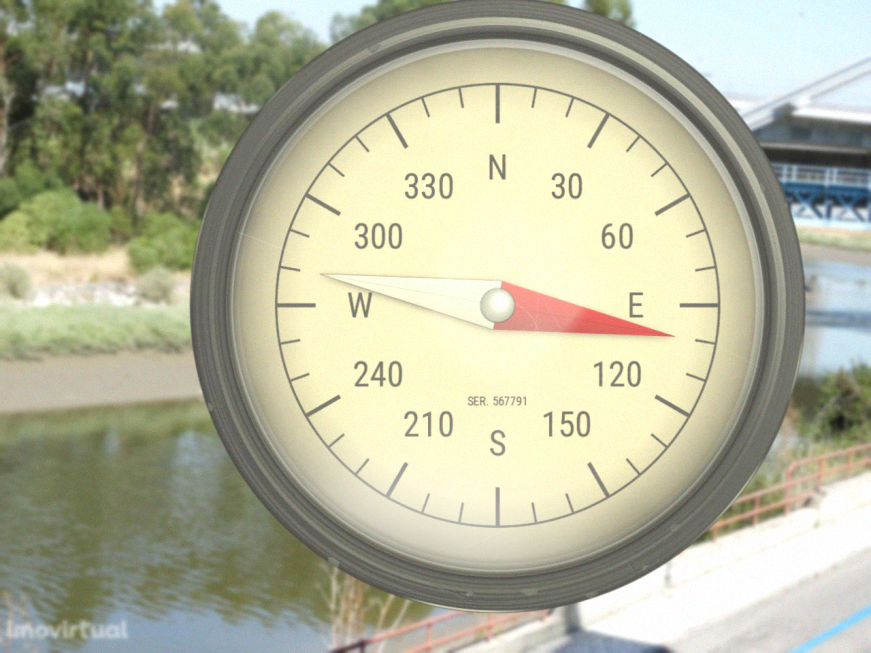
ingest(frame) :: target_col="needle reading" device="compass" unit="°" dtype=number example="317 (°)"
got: 100 (°)
